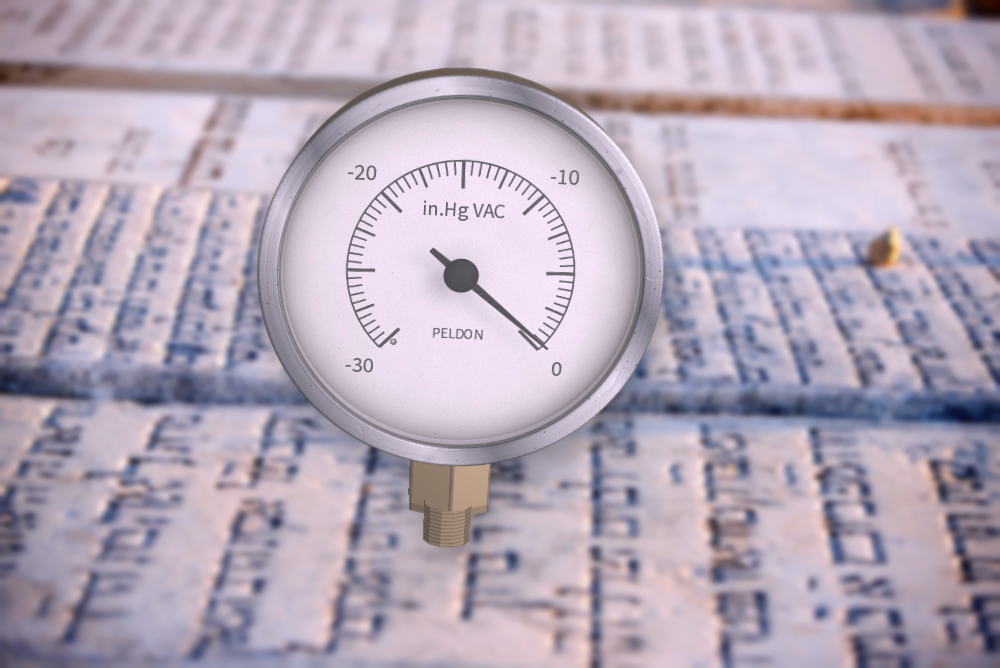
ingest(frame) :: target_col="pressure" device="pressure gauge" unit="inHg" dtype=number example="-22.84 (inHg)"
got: -0.5 (inHg)
